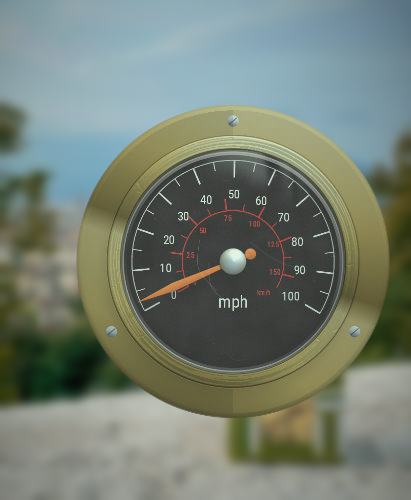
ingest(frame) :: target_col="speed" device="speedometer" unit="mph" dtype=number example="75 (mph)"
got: 2.5 (mph)
